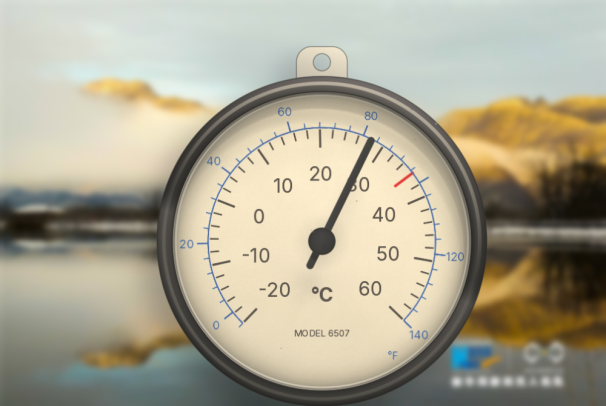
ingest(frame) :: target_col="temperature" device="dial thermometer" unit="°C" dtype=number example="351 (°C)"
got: 28 (°C)
